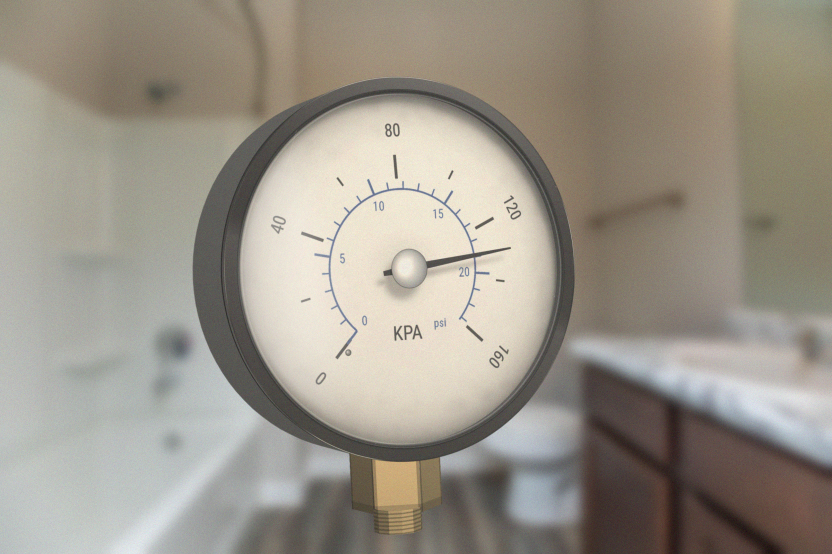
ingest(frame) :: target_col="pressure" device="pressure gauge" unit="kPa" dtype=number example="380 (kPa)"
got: 130 (kPa)
